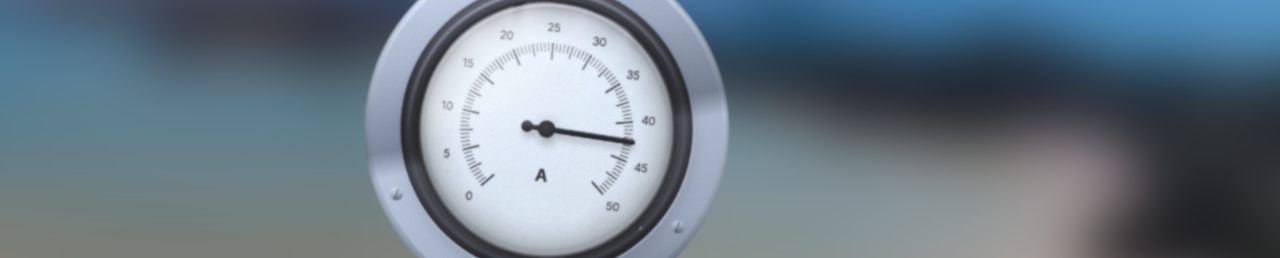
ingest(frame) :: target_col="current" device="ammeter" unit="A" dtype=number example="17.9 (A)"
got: 42.5 (A)
